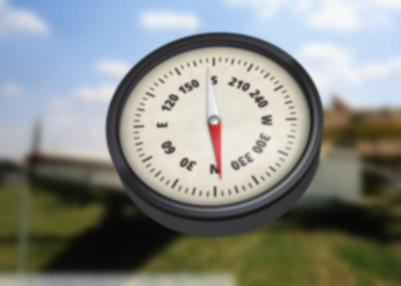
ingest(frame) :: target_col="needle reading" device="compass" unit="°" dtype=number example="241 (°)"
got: 355 (°)
